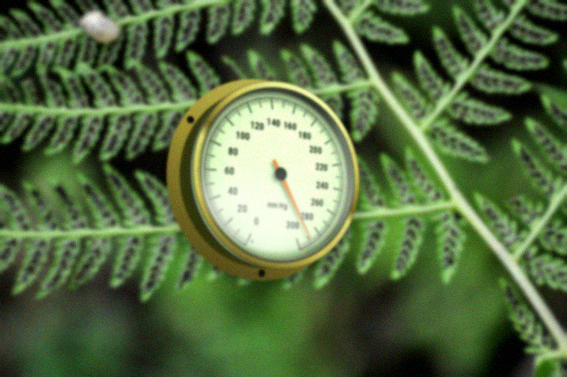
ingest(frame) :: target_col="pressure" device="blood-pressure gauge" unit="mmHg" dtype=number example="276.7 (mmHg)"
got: 290 (mmHg)
